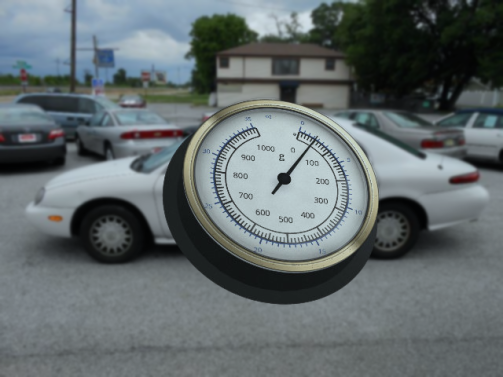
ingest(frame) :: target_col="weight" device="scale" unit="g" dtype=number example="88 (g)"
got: 50 (g)
